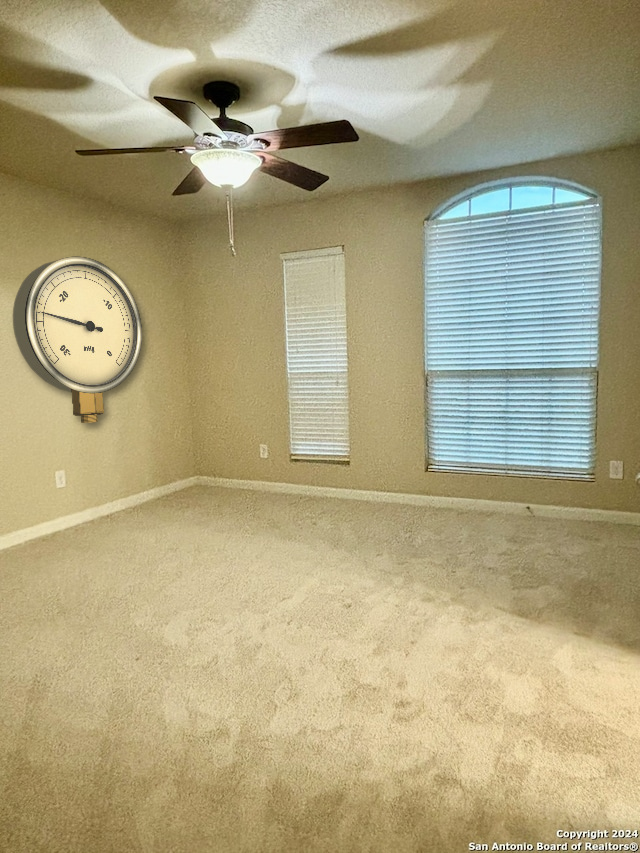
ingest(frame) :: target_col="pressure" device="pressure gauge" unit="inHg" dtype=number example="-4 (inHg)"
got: -24 (inHg)
